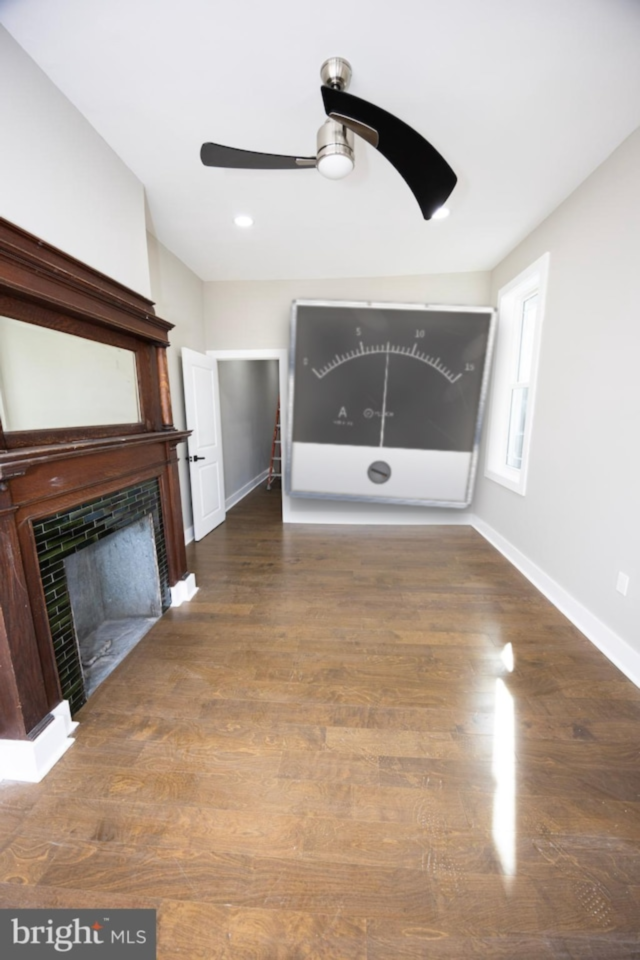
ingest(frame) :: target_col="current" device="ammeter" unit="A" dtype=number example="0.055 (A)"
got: 7.5 (A)
